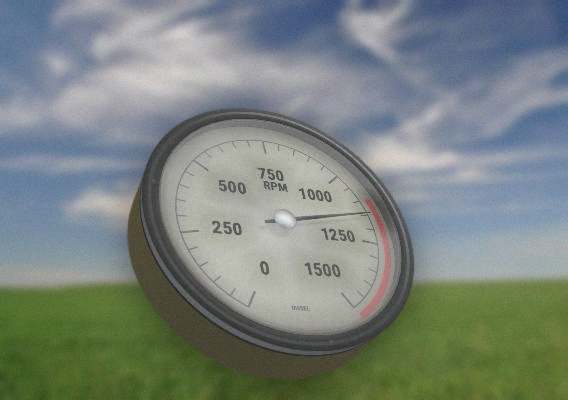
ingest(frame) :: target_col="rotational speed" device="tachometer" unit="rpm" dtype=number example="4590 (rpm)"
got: 1150 (rpm)
